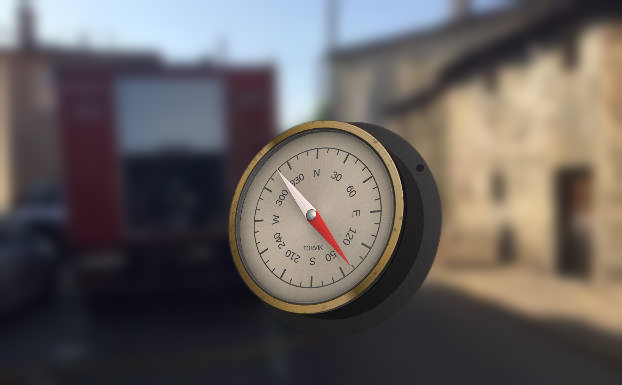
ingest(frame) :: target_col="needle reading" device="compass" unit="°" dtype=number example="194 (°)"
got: 140 (°)
